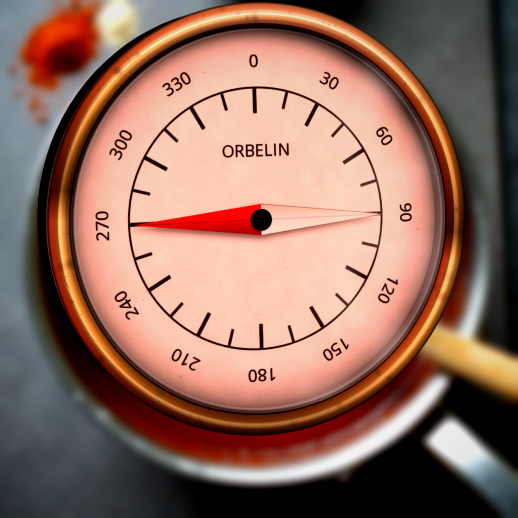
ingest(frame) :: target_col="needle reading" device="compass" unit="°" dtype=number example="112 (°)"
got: 270 (°)
